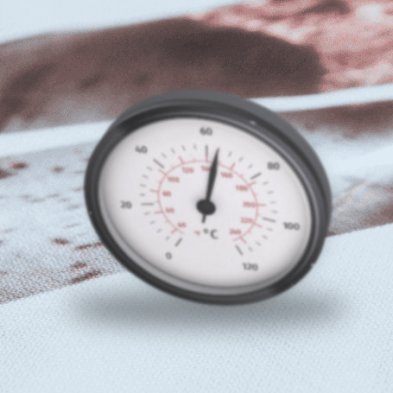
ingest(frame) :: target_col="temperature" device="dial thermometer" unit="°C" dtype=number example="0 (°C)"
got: 64 (°C)
